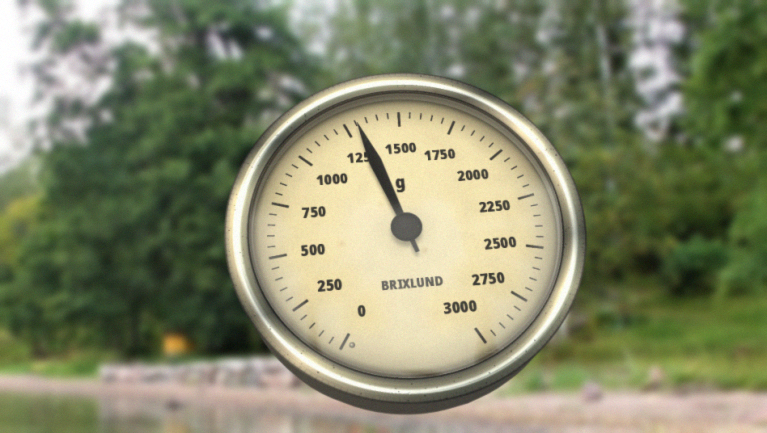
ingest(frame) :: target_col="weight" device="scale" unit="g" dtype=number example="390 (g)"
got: 1300 (g)
